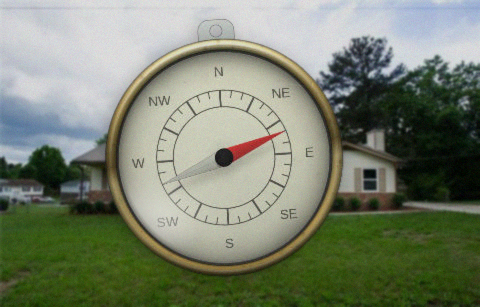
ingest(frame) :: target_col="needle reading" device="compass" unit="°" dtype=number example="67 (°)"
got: 70 (°)
